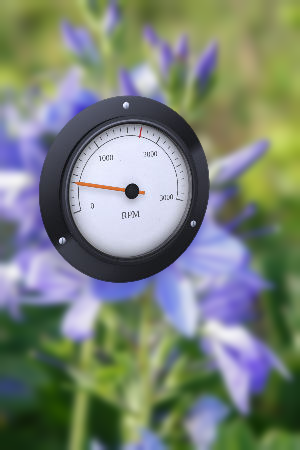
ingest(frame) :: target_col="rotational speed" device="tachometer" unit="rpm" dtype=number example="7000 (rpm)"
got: 400 (rpm)
